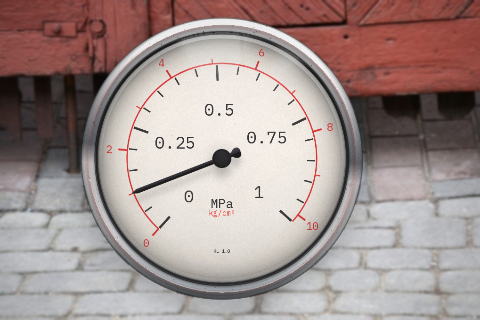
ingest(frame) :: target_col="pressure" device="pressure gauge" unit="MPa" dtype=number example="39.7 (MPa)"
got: 0.1 (MPa)
